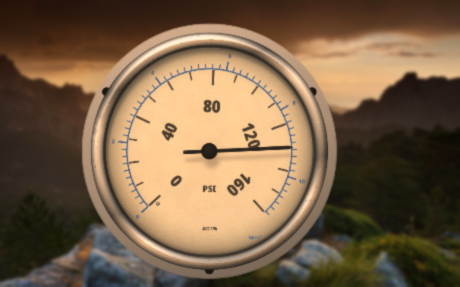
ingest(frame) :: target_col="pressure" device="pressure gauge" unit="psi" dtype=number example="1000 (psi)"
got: 130 (psi)
